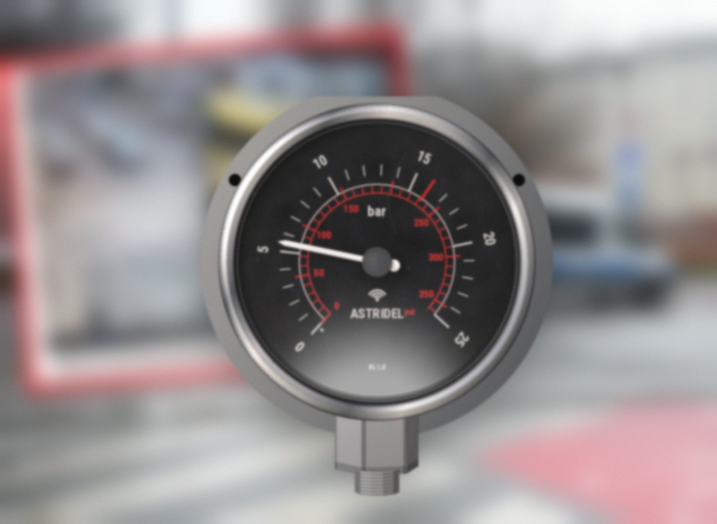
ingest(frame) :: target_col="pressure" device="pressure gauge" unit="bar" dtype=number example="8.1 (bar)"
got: 5.5 (bar)
